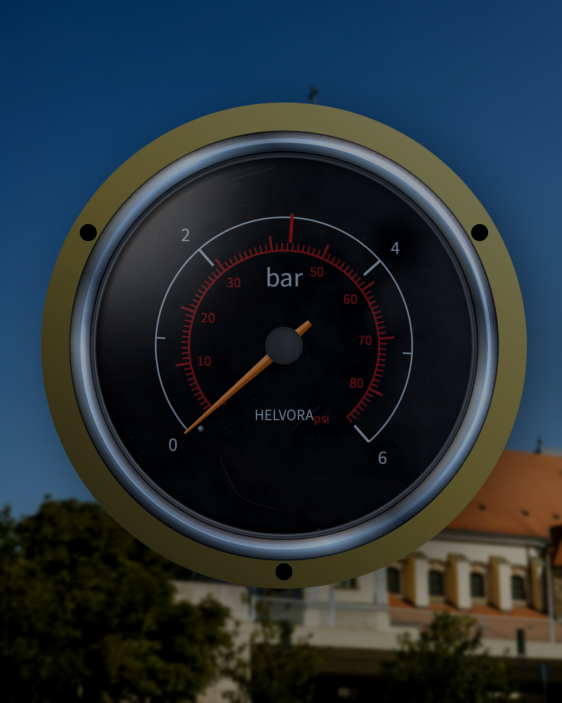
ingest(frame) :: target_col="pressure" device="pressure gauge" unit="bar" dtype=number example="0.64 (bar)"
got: 0 (bar)
